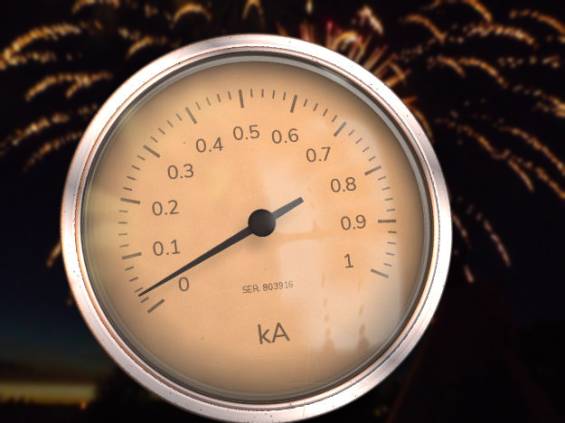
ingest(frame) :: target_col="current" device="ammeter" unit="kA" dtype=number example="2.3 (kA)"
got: 0.03 (kA)
